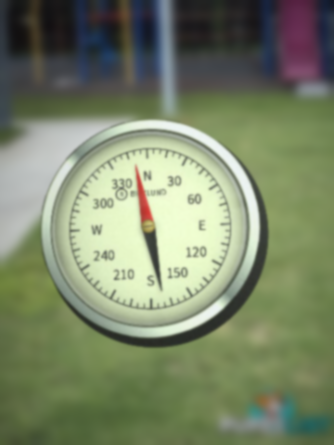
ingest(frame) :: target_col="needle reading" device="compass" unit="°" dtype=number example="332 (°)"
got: 350 (°)
